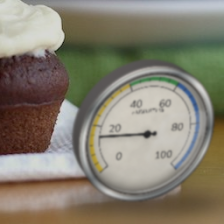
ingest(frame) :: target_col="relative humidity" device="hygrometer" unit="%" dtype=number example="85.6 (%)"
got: 16 (%)
